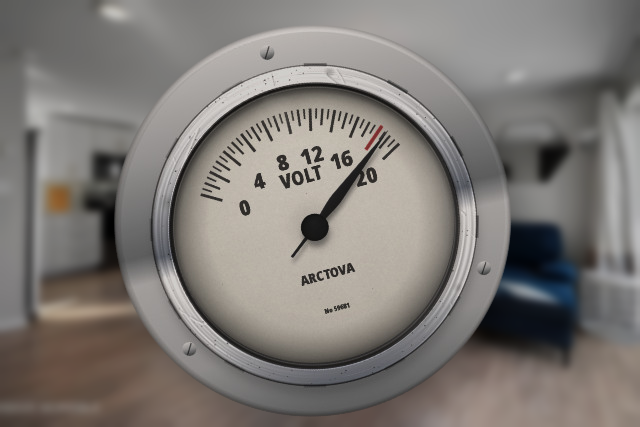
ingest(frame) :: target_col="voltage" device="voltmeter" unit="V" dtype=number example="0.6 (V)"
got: 18.5 (V)
